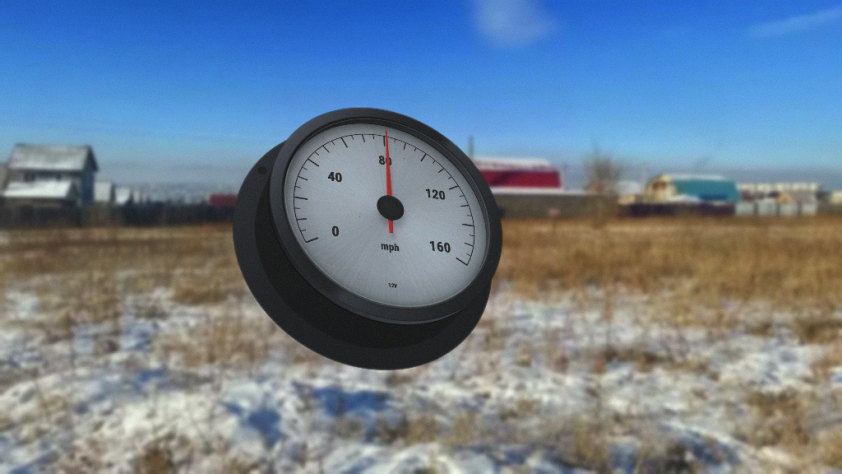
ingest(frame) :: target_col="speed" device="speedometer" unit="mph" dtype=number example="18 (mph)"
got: 80 (mph)
